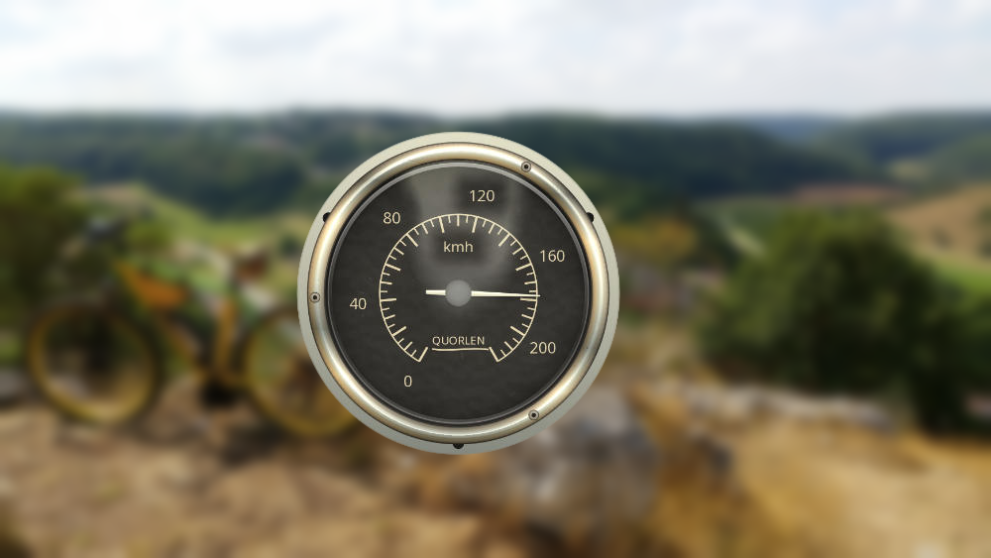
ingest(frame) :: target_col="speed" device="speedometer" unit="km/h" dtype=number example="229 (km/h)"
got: 177.5 (km/h)
